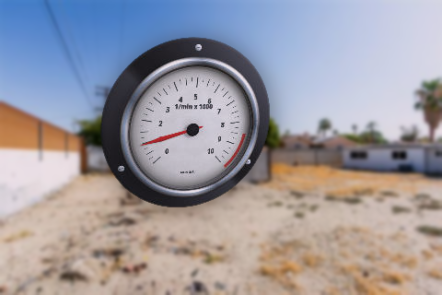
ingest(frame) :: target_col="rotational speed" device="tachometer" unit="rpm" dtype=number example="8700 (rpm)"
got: 1000 (rpm)
